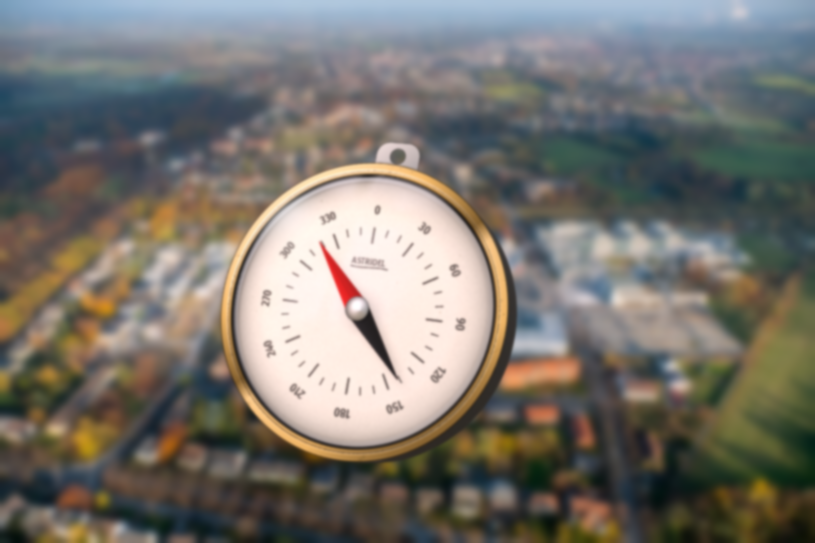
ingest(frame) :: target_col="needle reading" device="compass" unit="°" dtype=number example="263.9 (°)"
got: 320 (°)
